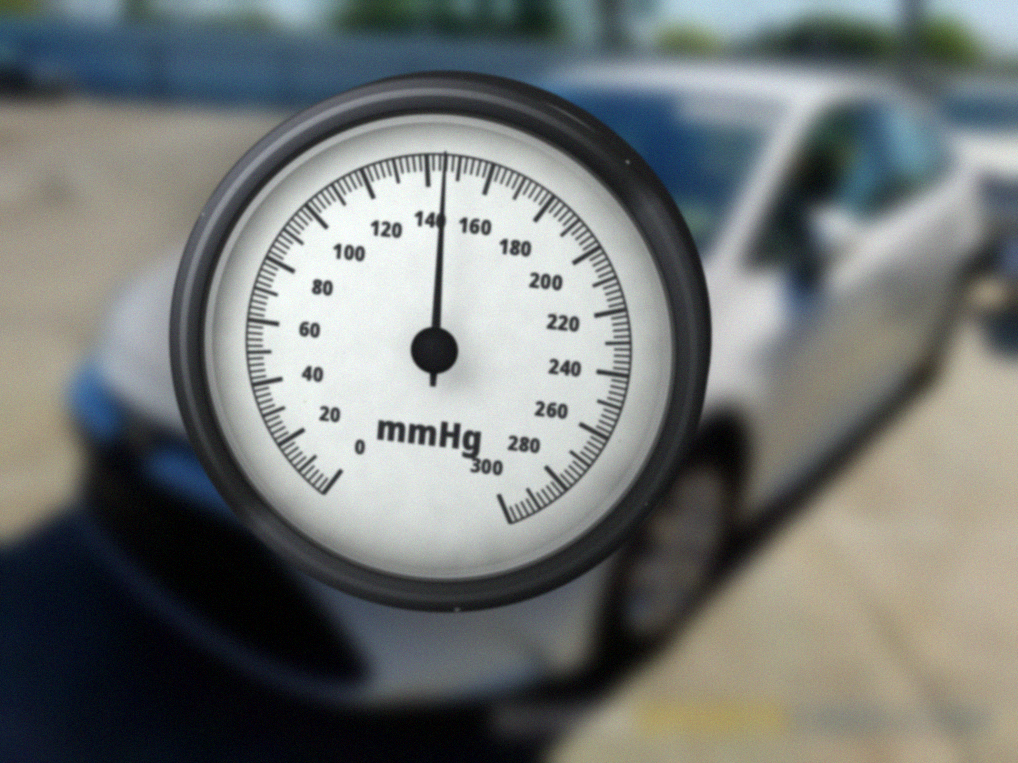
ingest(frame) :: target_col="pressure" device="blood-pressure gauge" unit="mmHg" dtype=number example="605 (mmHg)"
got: 146 (mmHg)
